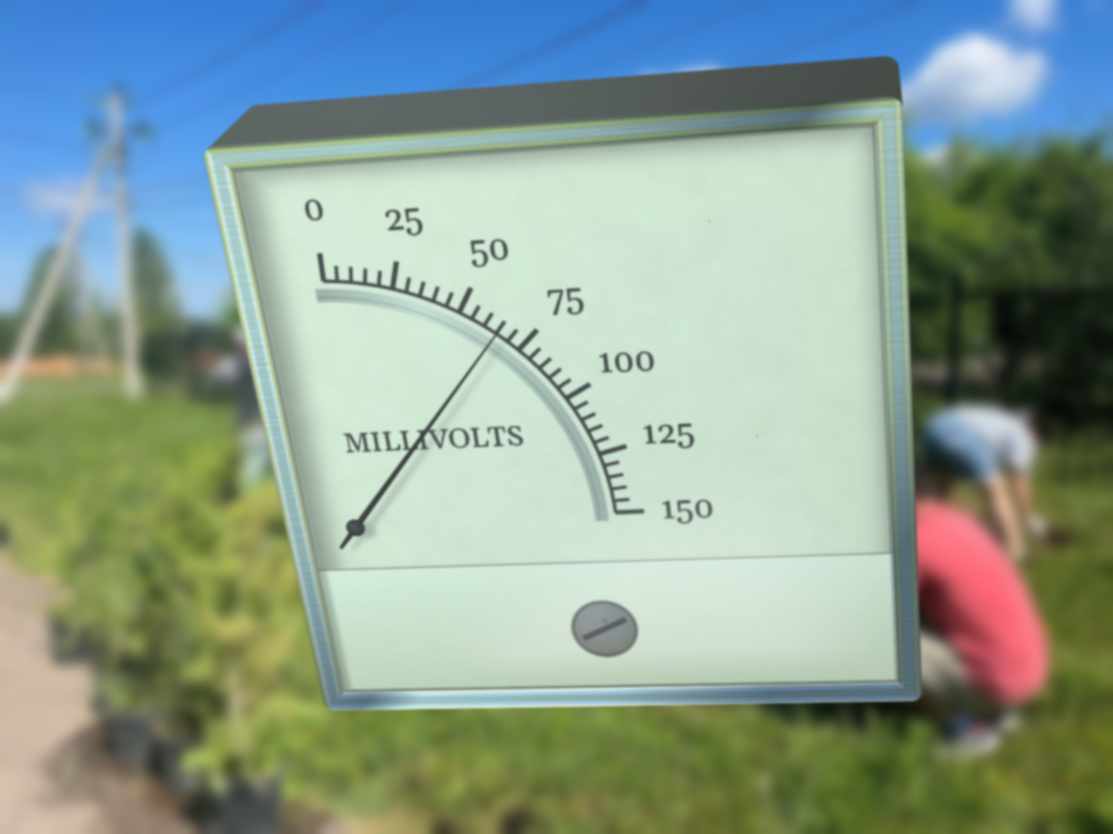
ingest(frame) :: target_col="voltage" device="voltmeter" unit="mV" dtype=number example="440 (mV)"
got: 65 (mV)
